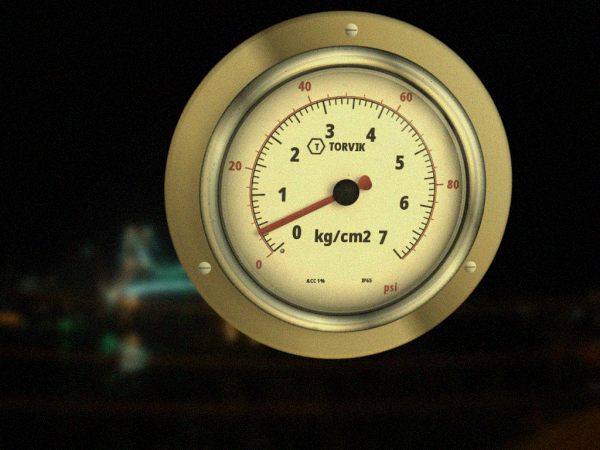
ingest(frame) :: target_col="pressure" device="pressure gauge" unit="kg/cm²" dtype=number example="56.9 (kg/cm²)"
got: 0.4 (kg/cm²)
